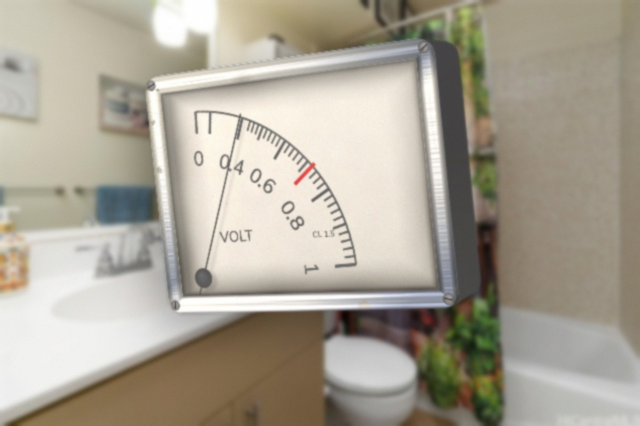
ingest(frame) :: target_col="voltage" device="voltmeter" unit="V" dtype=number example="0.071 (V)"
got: 0.4 (V)
